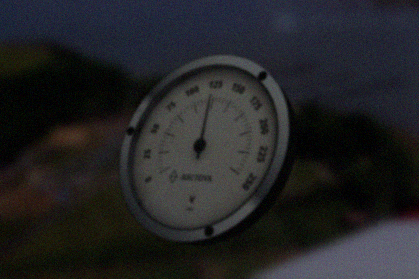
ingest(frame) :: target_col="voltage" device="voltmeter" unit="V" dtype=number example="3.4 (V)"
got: 125 (V)
